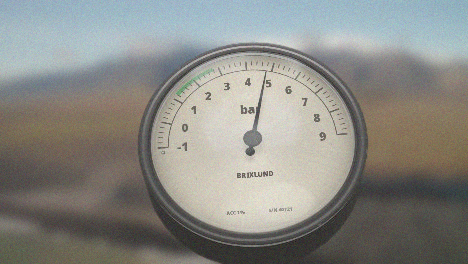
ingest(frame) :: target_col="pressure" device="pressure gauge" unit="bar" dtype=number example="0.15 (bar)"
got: 4.8 (bar)
